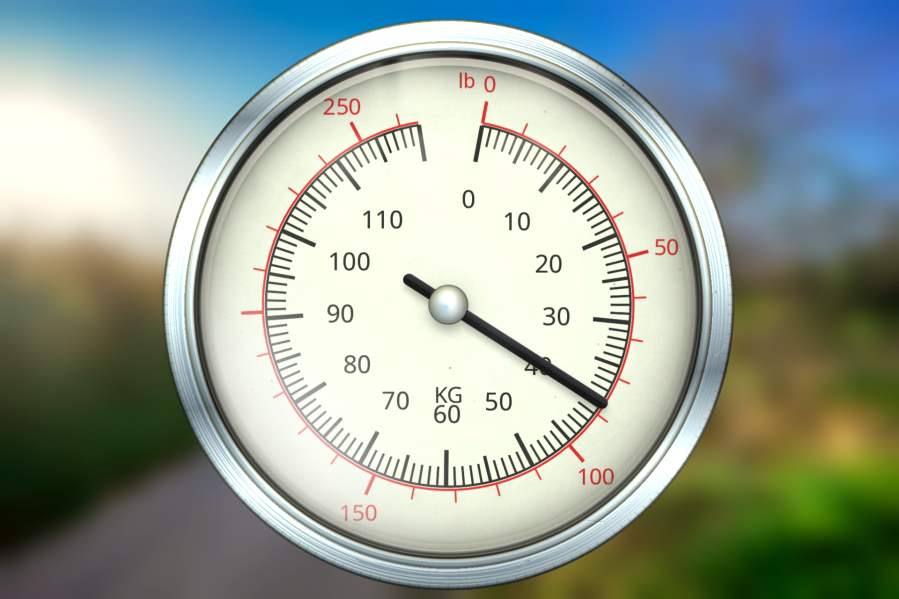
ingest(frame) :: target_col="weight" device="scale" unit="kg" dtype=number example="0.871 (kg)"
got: 39.5 (kg)
